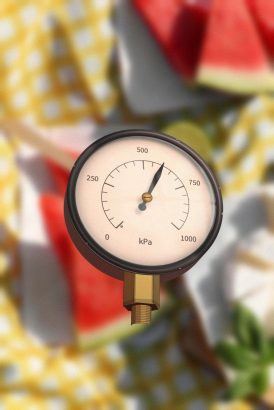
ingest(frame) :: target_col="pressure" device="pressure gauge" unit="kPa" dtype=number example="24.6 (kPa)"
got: 600 (kPa)
